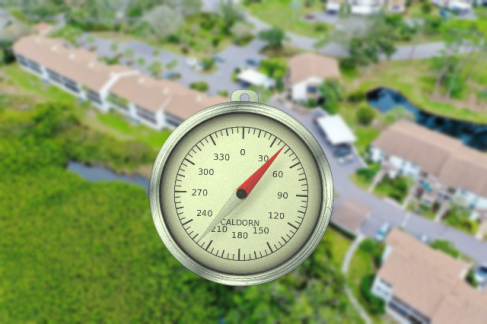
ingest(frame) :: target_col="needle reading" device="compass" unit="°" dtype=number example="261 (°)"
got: 40 (°)
